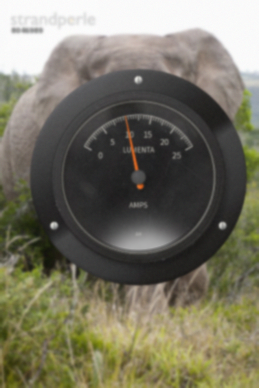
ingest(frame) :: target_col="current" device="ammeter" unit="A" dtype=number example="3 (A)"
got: 10 (A)
